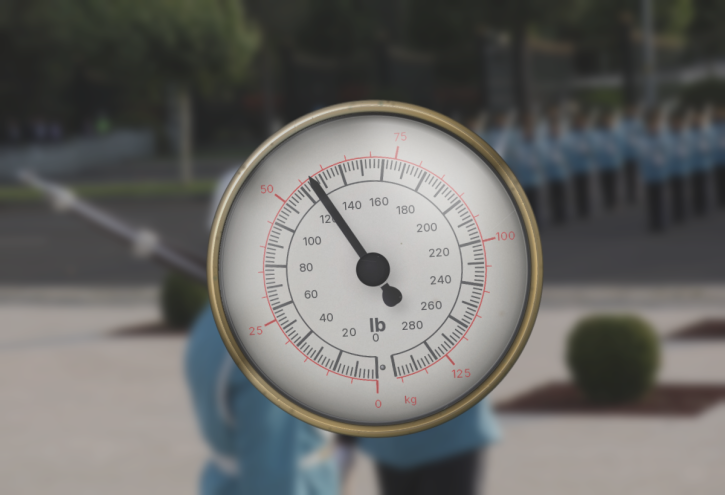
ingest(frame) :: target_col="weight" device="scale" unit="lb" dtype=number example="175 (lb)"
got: 126 (lb)
